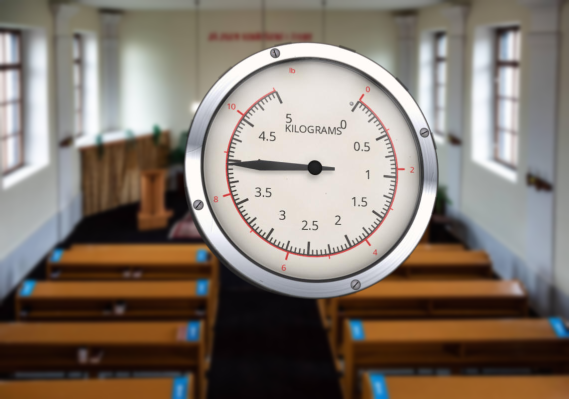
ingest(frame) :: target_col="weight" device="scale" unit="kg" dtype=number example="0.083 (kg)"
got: 3.95 (kg)
